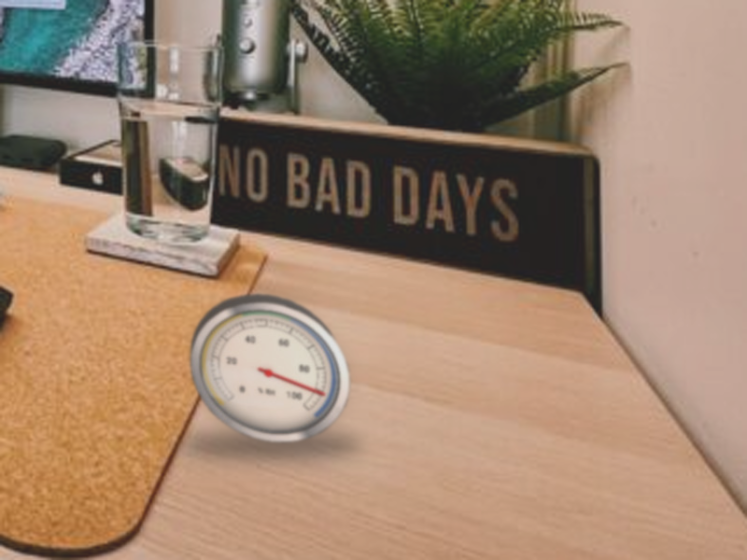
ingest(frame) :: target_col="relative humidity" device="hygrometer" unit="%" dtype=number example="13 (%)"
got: 90 (%)
